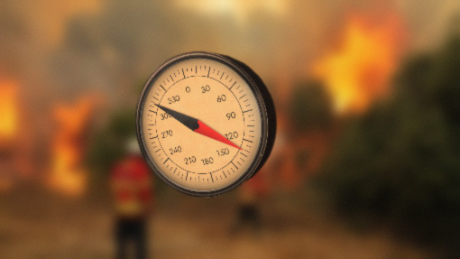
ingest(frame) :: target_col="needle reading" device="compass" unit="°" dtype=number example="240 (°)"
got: 130 (°)
